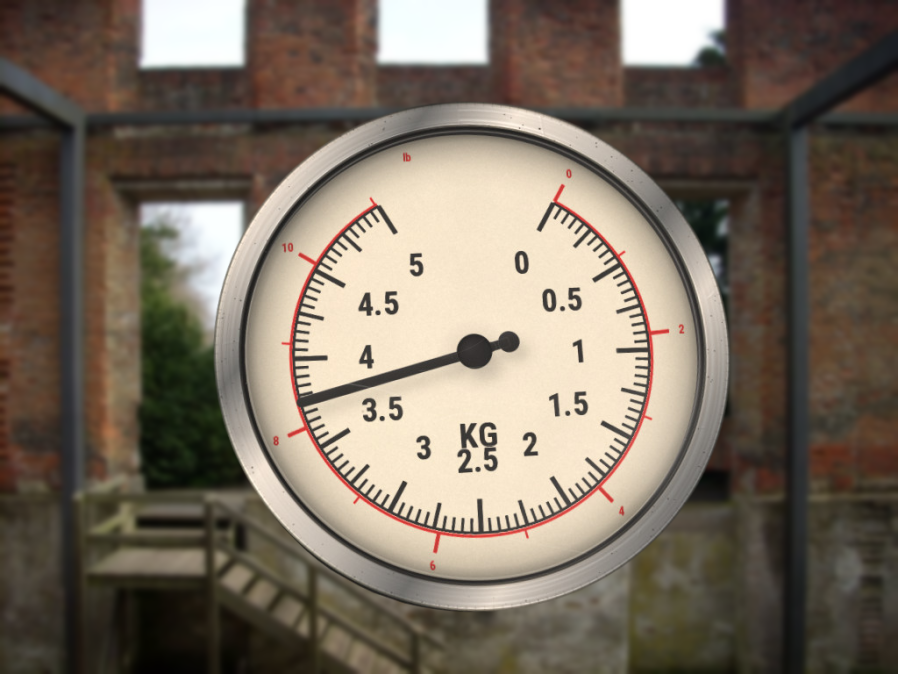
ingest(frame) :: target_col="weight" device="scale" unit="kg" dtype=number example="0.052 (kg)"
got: 3.75 (kg)
